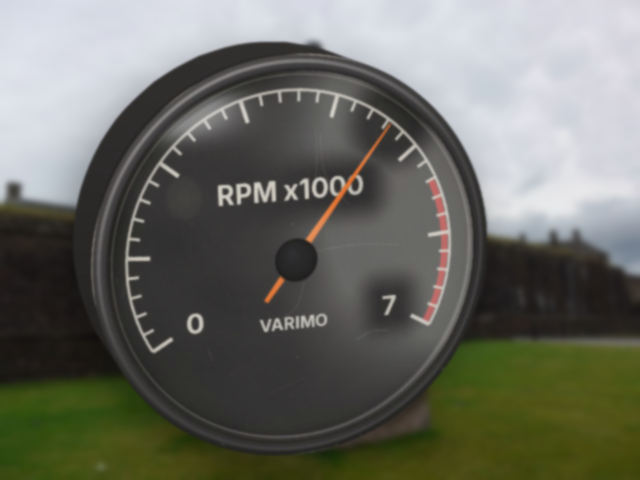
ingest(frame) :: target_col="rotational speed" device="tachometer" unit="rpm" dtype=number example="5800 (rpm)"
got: 4600 (rpm)
